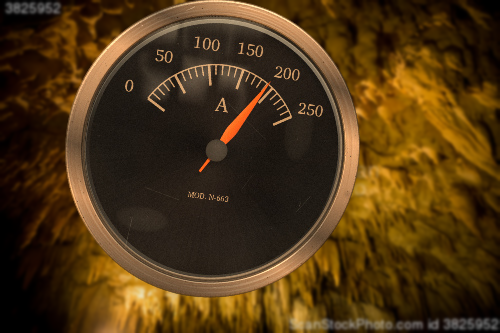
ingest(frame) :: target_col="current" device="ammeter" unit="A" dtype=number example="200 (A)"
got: 190 (A)
